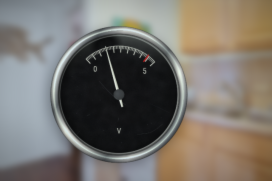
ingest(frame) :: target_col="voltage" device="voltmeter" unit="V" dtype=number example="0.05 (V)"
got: 1.5 (V)
